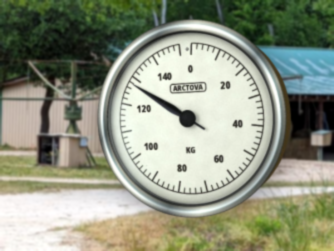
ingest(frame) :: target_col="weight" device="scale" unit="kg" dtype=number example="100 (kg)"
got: 128 (kg)
